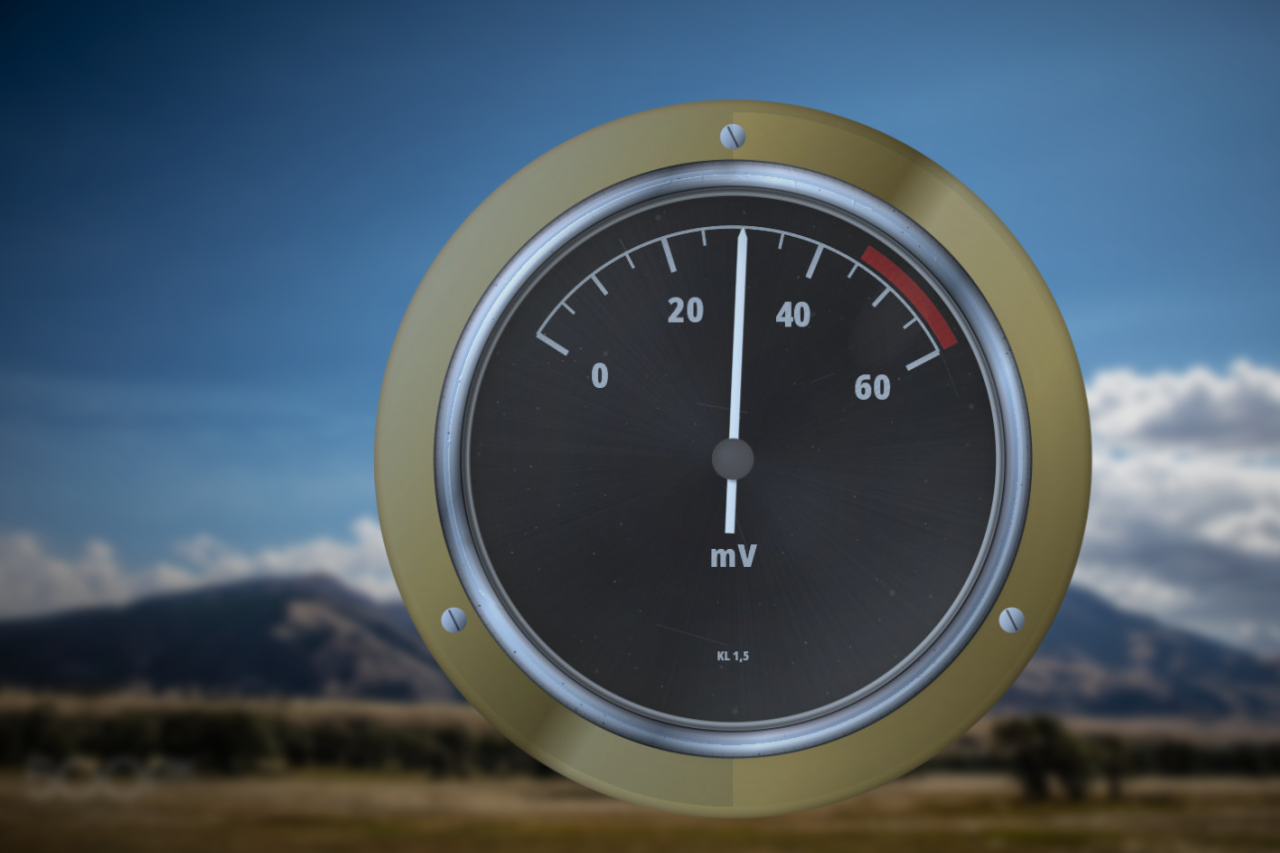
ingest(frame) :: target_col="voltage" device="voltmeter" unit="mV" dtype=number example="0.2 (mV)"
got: 30 (mV)
